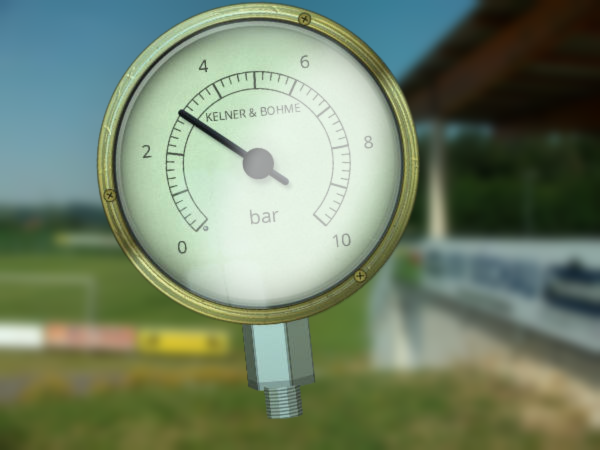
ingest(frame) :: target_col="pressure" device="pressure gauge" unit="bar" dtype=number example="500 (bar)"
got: 3 (bar)
